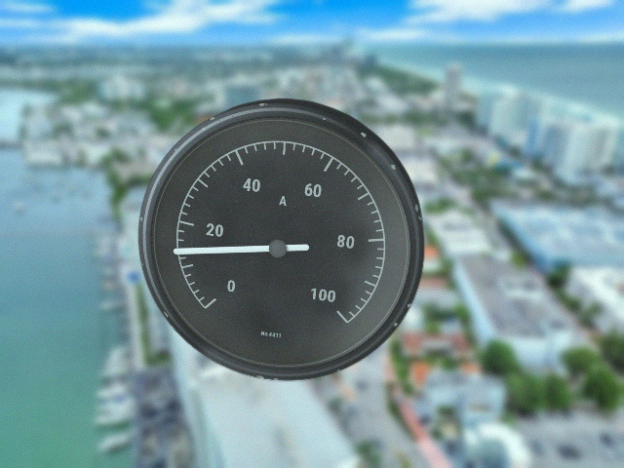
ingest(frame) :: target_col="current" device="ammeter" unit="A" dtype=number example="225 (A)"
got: 14 (A)
